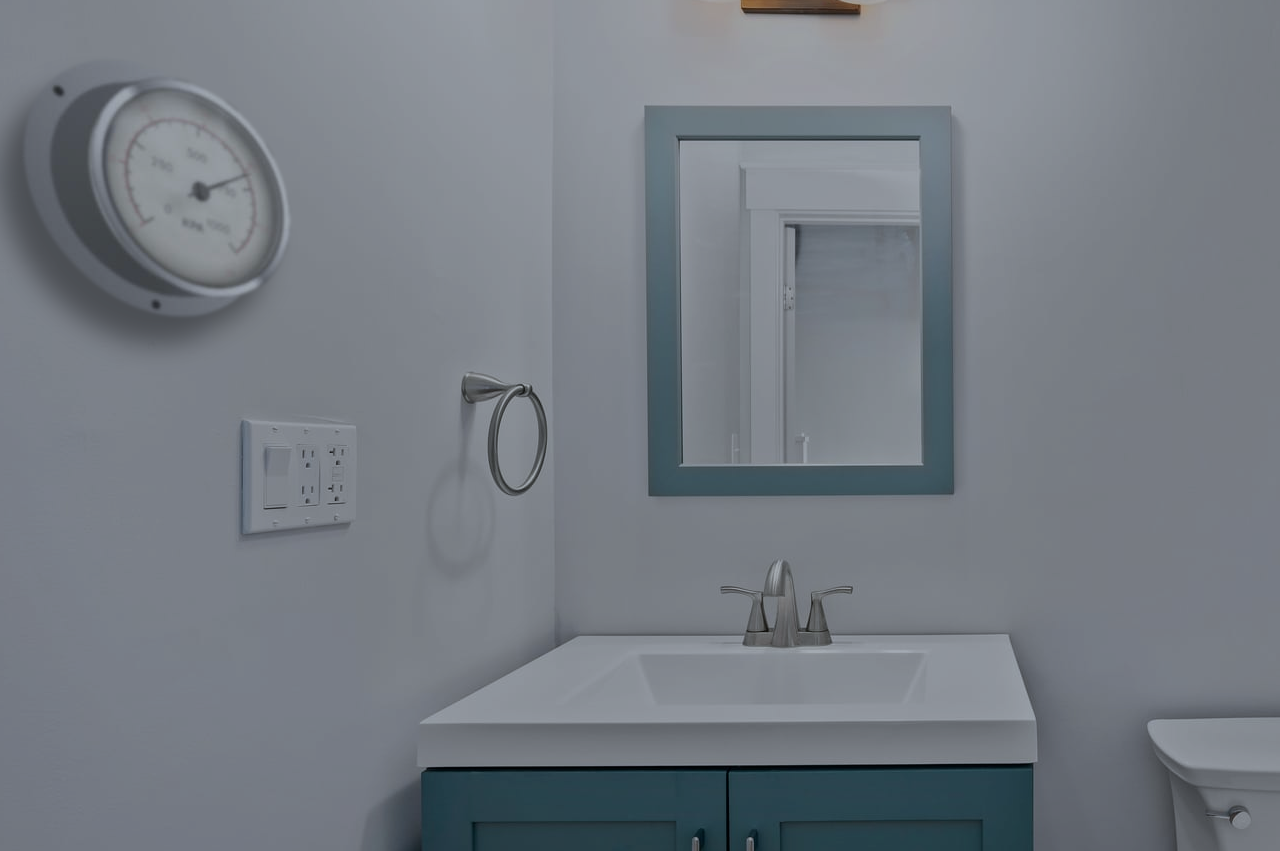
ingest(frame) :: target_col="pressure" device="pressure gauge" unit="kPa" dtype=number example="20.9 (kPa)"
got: 700 (kPa)
